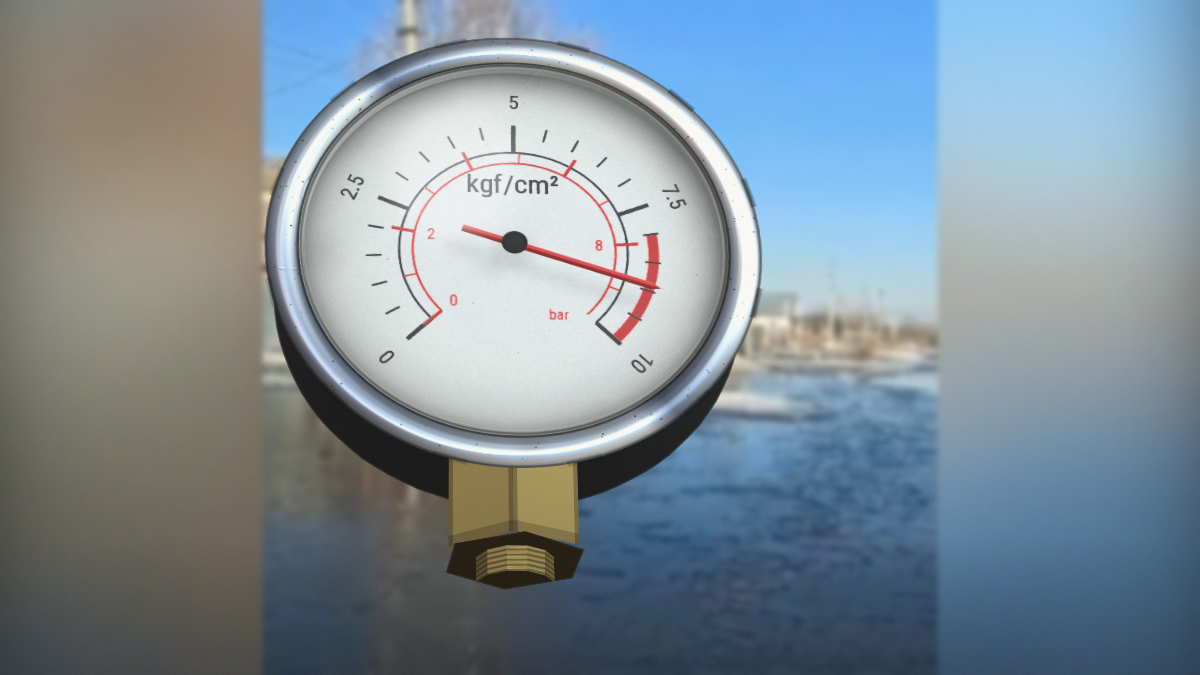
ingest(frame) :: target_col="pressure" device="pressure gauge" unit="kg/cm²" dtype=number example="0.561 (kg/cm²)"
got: 9 (kg/cm²)
